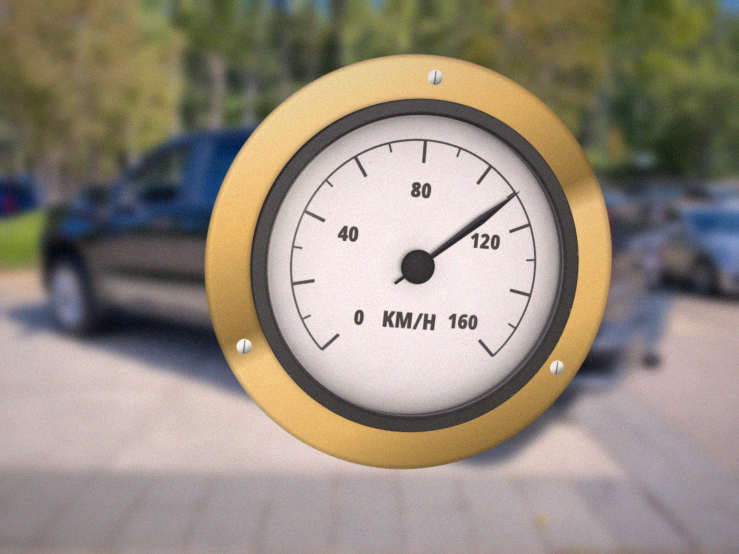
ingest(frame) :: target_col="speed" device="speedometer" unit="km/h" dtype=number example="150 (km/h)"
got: 110 (km/h)
